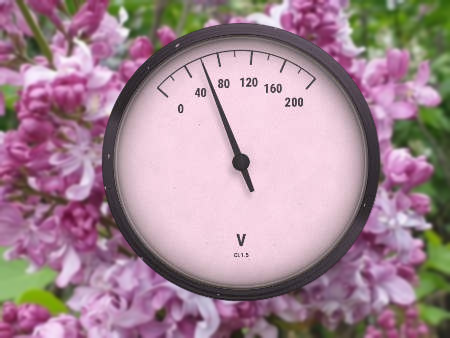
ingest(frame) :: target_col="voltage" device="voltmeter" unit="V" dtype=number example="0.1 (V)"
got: 60 (V)
